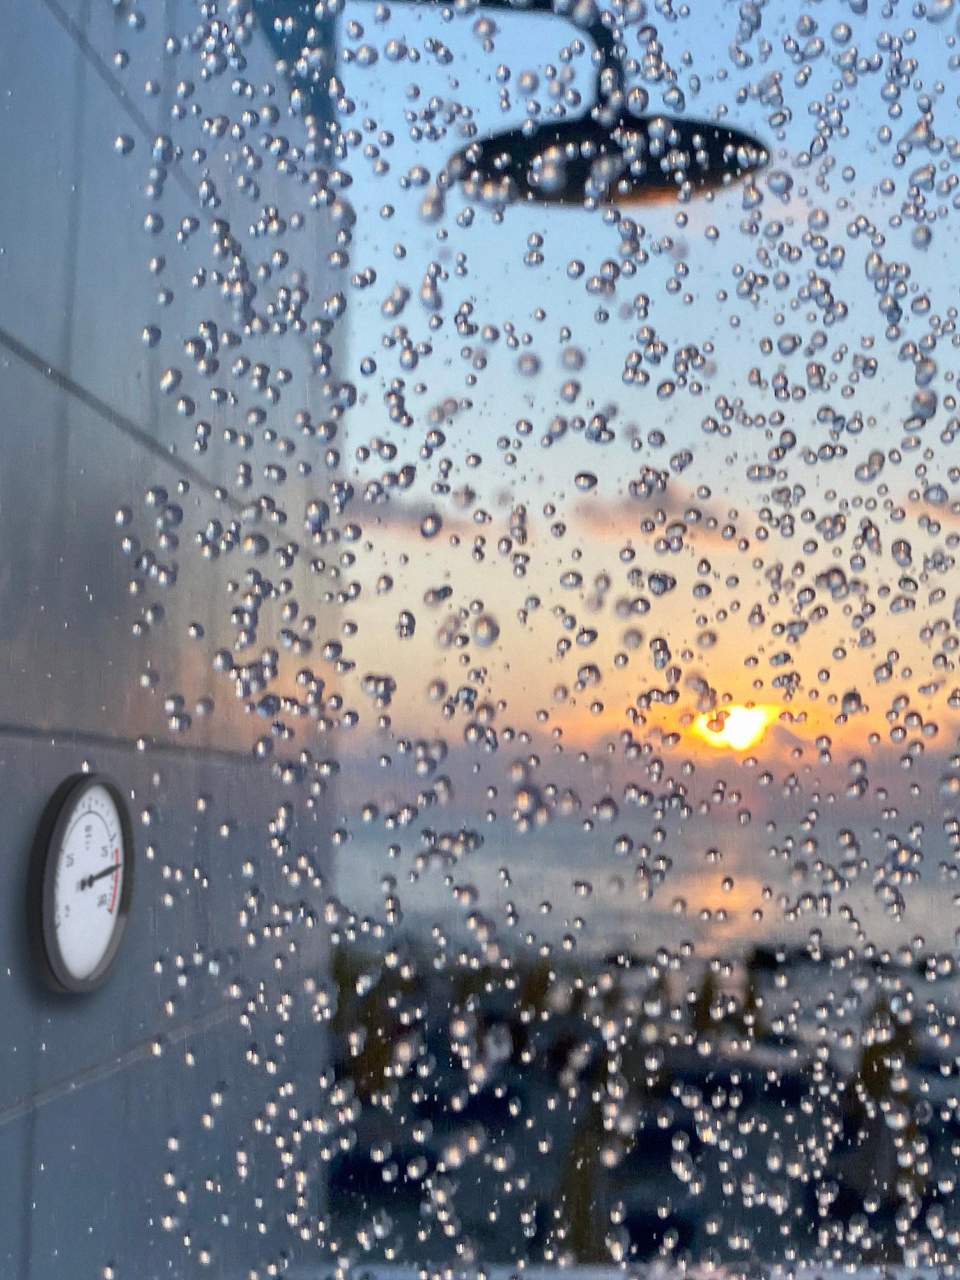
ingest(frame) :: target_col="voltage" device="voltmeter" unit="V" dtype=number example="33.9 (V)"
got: 85 (V)
